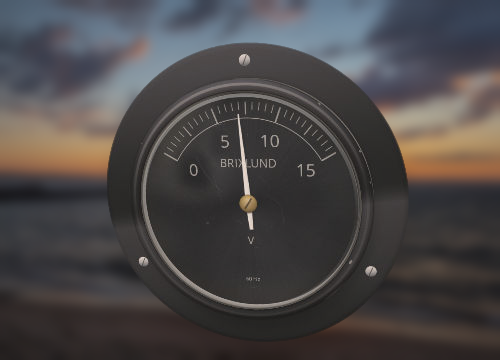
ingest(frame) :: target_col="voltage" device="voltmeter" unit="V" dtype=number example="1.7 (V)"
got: 7 (V)
